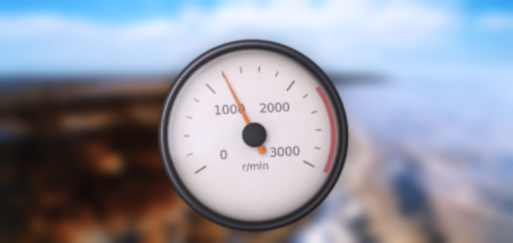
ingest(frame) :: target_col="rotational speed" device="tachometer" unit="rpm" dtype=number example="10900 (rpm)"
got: 1200 (rpm)
